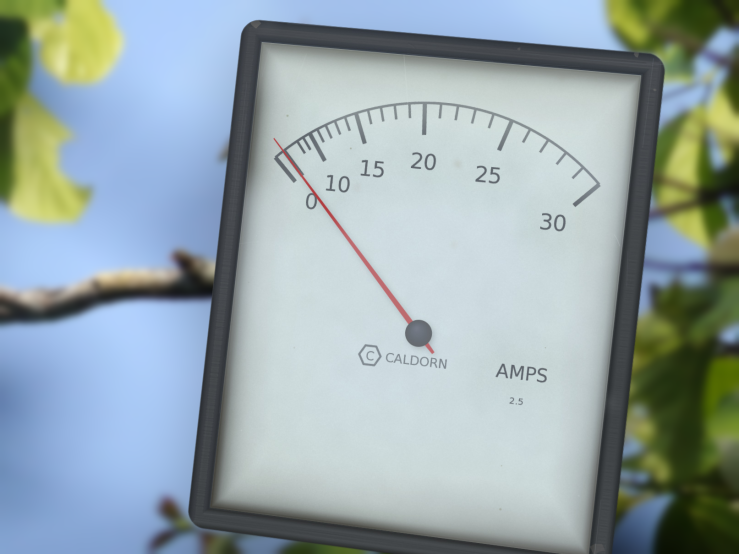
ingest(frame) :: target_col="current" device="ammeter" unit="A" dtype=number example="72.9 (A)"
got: 5 (A)
